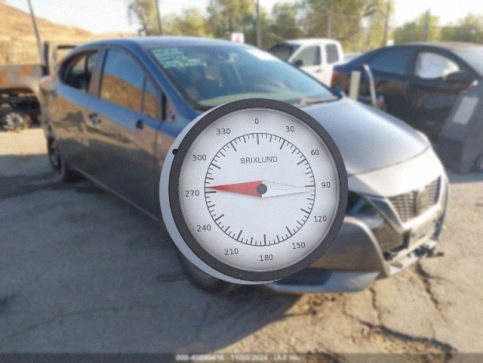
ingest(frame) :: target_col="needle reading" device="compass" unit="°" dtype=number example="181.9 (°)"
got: 275 (°)
